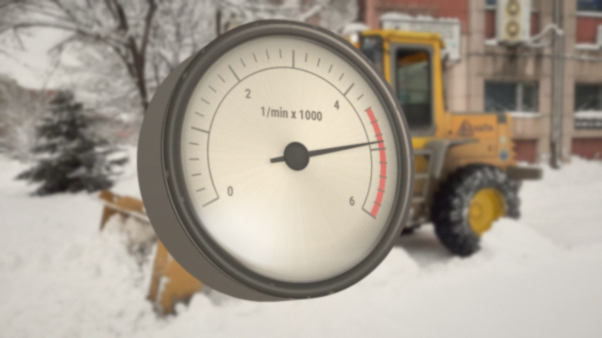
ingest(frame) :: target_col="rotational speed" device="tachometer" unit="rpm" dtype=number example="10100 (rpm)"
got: 4900 (rpm)
